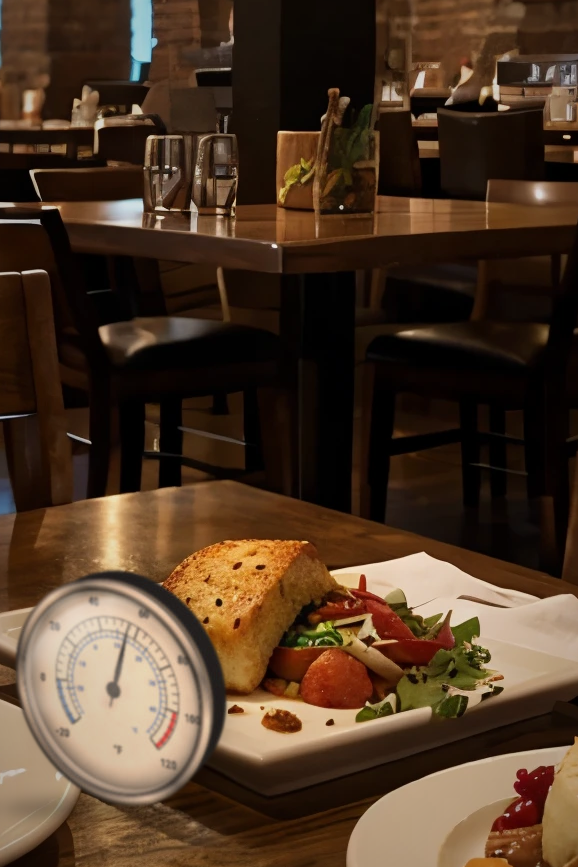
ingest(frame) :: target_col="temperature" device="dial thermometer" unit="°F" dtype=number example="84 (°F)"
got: 56 (°F)
